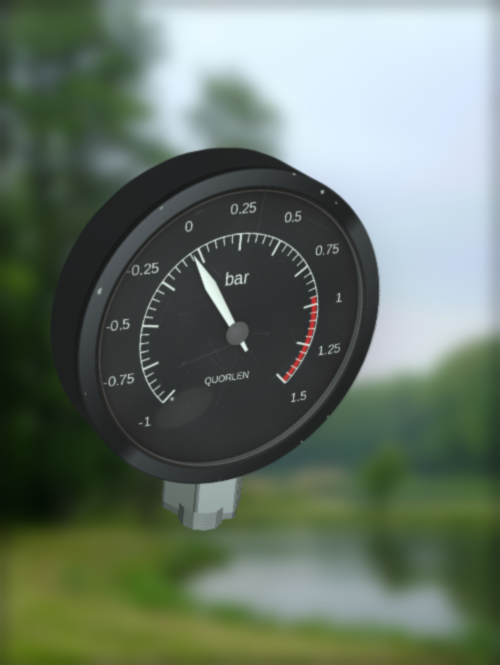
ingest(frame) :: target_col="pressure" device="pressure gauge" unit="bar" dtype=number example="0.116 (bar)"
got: -0.05 (bar)
